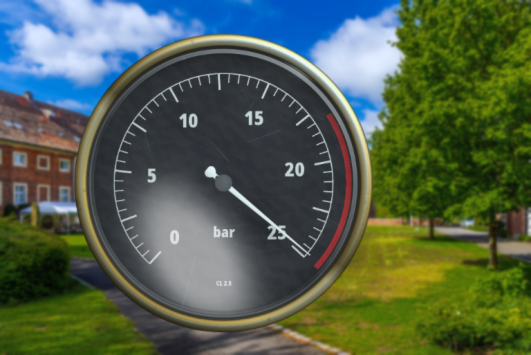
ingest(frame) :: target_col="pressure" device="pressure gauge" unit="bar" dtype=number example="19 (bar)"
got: 24.75 (bar)
